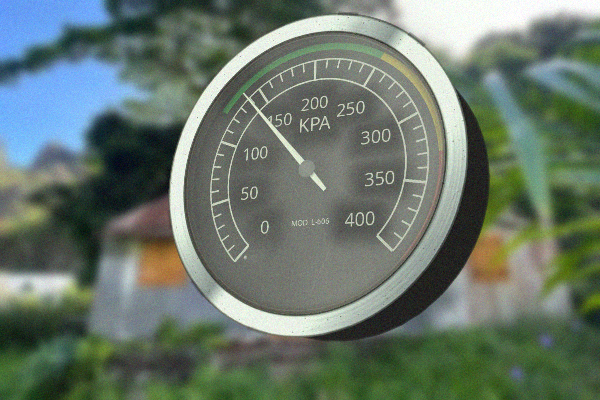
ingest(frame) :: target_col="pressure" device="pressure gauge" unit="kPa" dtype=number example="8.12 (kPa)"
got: 140 (kPa)
